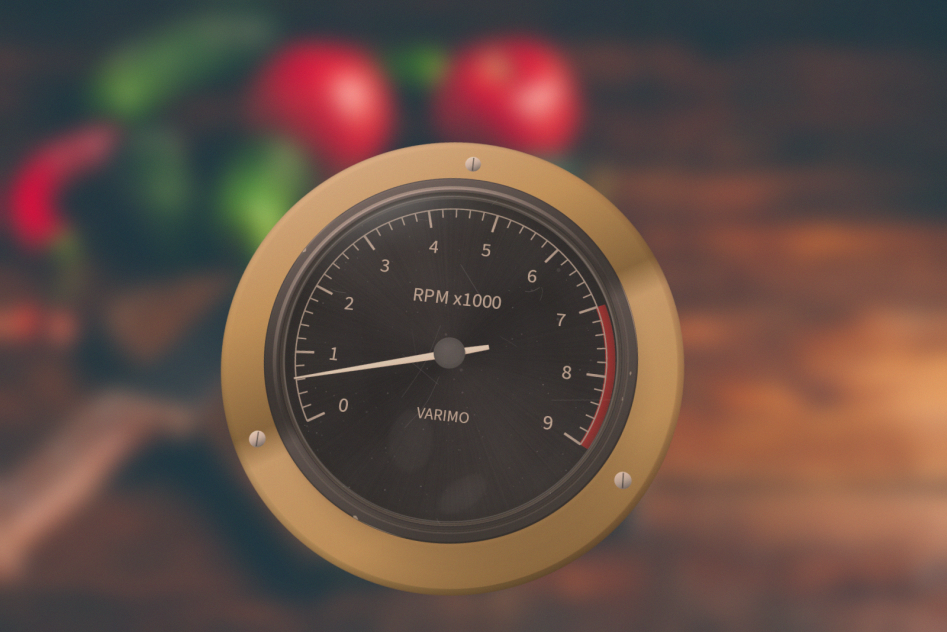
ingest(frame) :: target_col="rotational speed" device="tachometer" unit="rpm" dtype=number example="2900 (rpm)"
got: 600 (rpm)
